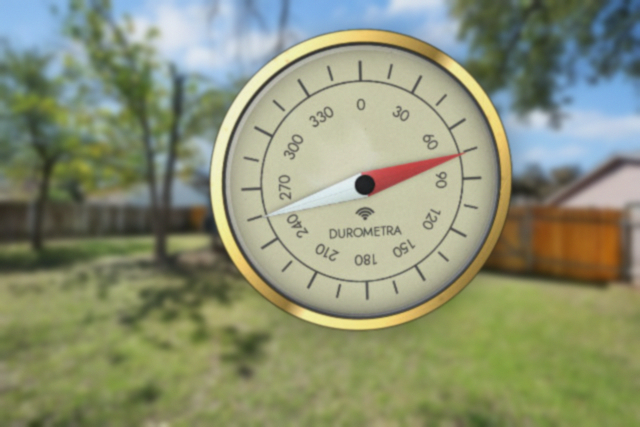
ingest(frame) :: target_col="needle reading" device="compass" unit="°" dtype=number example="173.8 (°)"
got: 75 (°)
